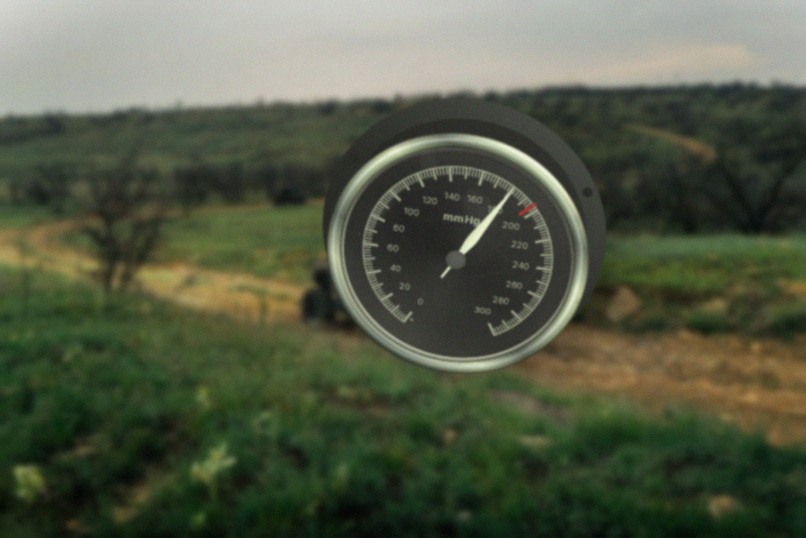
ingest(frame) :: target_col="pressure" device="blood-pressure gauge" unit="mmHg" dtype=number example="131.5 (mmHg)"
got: 180 (mmHg)
